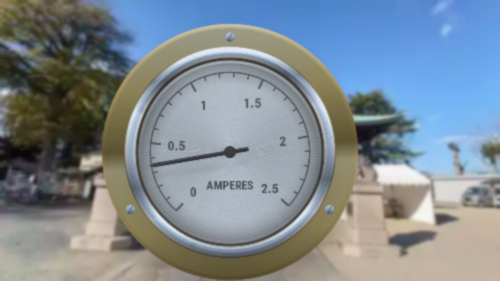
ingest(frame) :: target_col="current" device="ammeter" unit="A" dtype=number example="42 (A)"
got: 0.35 (A)
